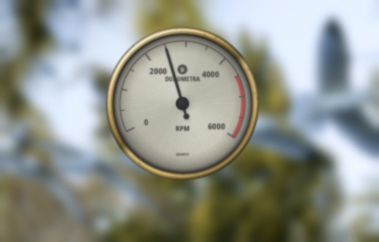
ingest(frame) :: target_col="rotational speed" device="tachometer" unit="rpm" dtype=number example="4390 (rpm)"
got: 2500 (rpm)
